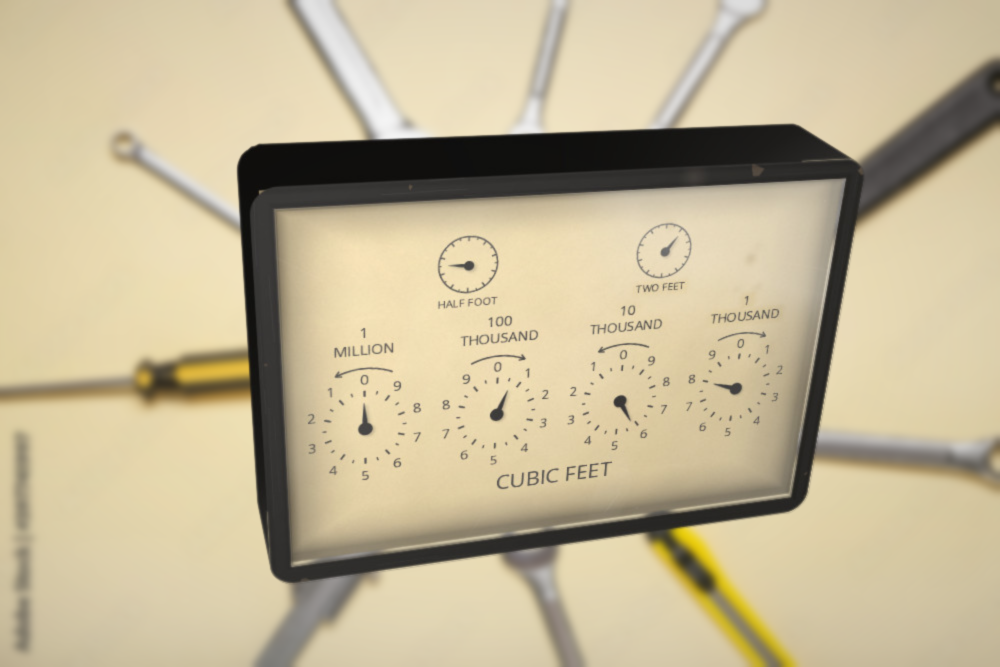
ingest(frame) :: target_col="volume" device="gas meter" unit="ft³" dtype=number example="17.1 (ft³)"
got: 5800 (ft³)
